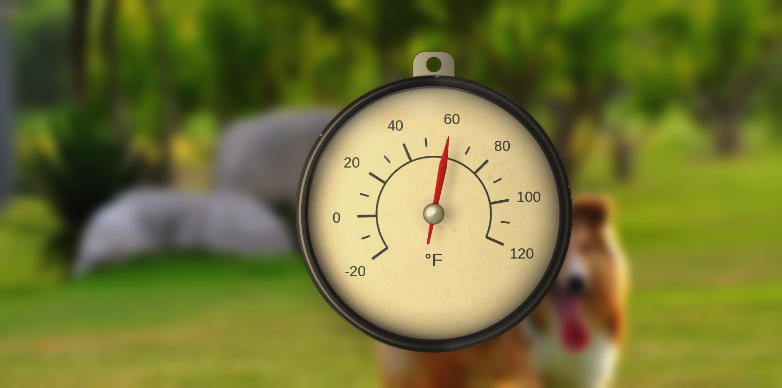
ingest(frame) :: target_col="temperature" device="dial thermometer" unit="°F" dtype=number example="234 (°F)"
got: 60 (°F)
